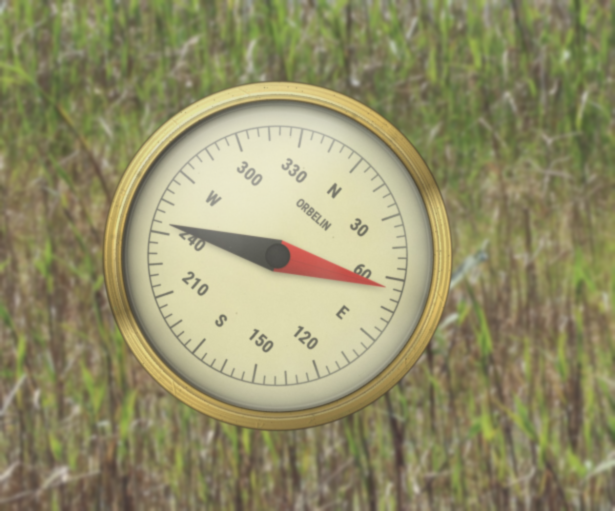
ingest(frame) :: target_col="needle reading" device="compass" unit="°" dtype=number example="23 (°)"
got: 65 (°)
